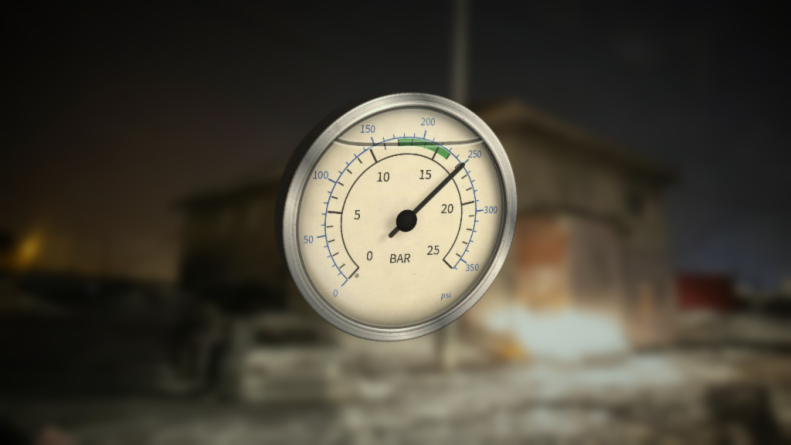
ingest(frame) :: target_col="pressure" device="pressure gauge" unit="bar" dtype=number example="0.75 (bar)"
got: 17 (bar)
